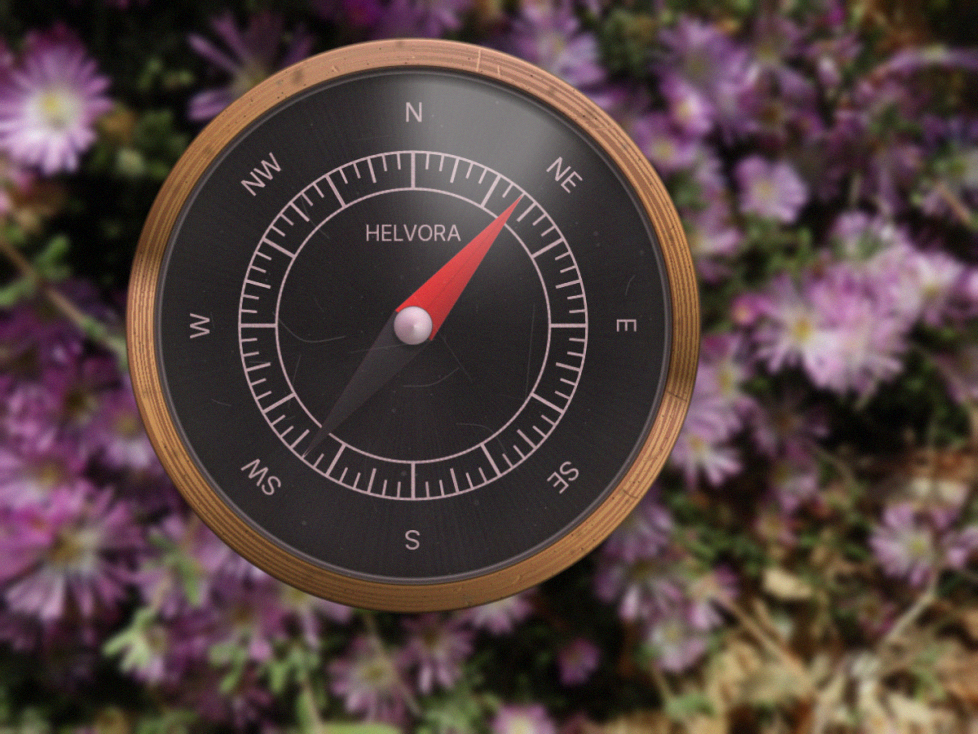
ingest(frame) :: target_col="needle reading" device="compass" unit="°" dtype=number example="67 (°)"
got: 40 (°)
